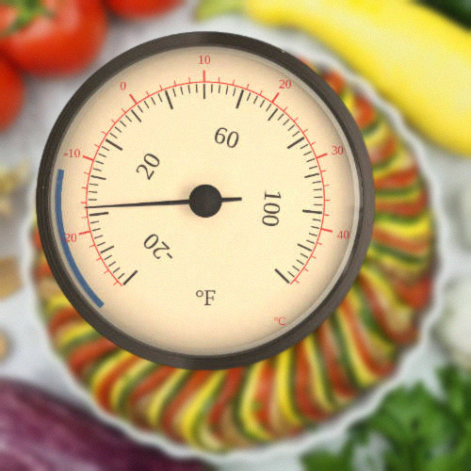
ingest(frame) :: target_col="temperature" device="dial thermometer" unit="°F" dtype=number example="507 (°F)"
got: 2 (°F)
